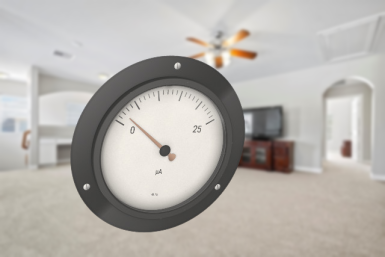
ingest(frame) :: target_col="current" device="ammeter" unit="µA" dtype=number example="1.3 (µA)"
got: 2 (µA)
